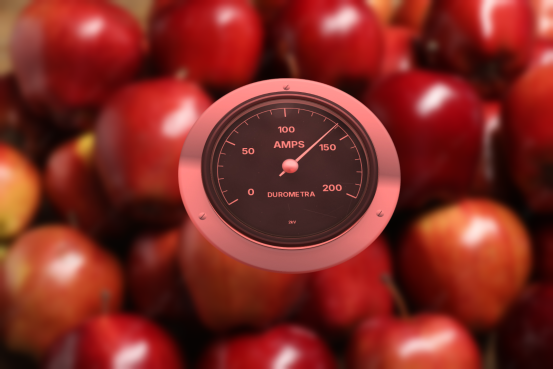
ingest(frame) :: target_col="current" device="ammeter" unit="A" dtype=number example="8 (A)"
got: 140 (A)
